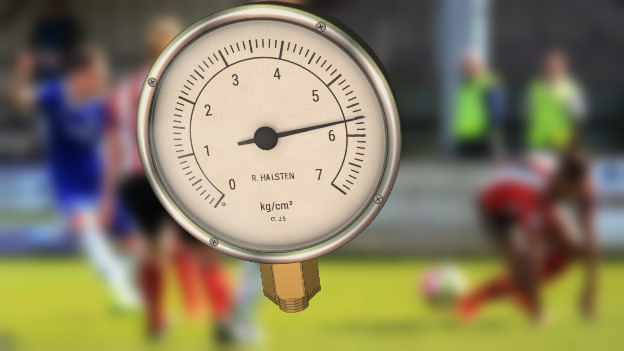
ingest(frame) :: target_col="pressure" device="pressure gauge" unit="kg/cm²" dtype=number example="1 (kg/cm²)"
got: 5.7 (kg/cm²)
